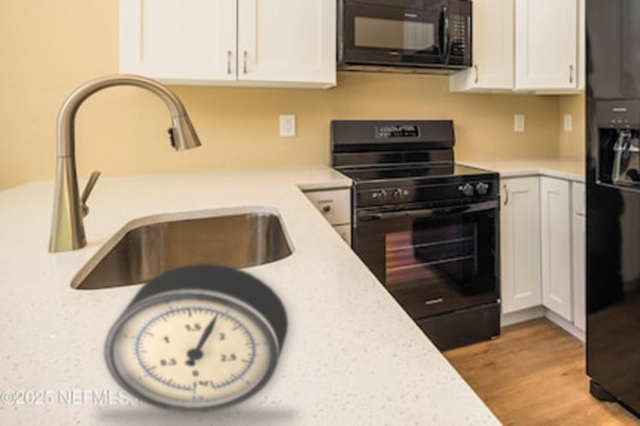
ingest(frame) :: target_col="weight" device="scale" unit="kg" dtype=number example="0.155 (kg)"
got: 1.75 (kg)
